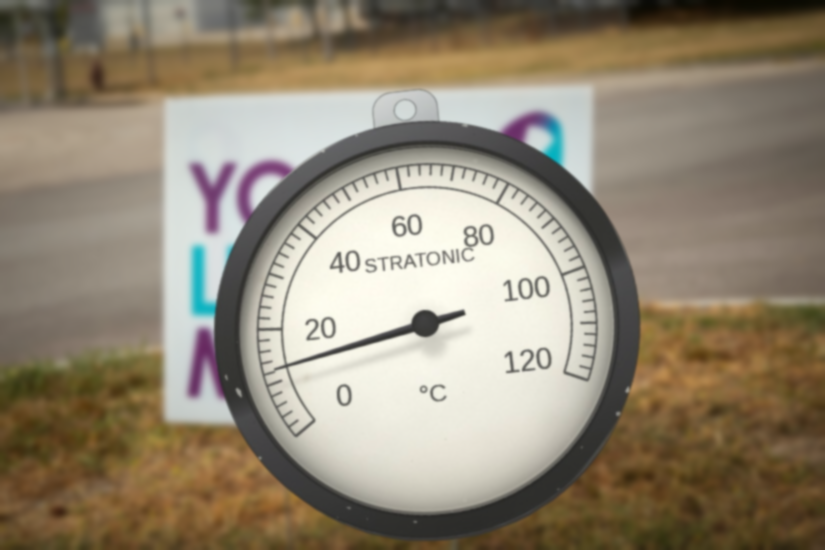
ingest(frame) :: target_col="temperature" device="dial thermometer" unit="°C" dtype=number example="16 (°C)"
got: 12 (°C)
